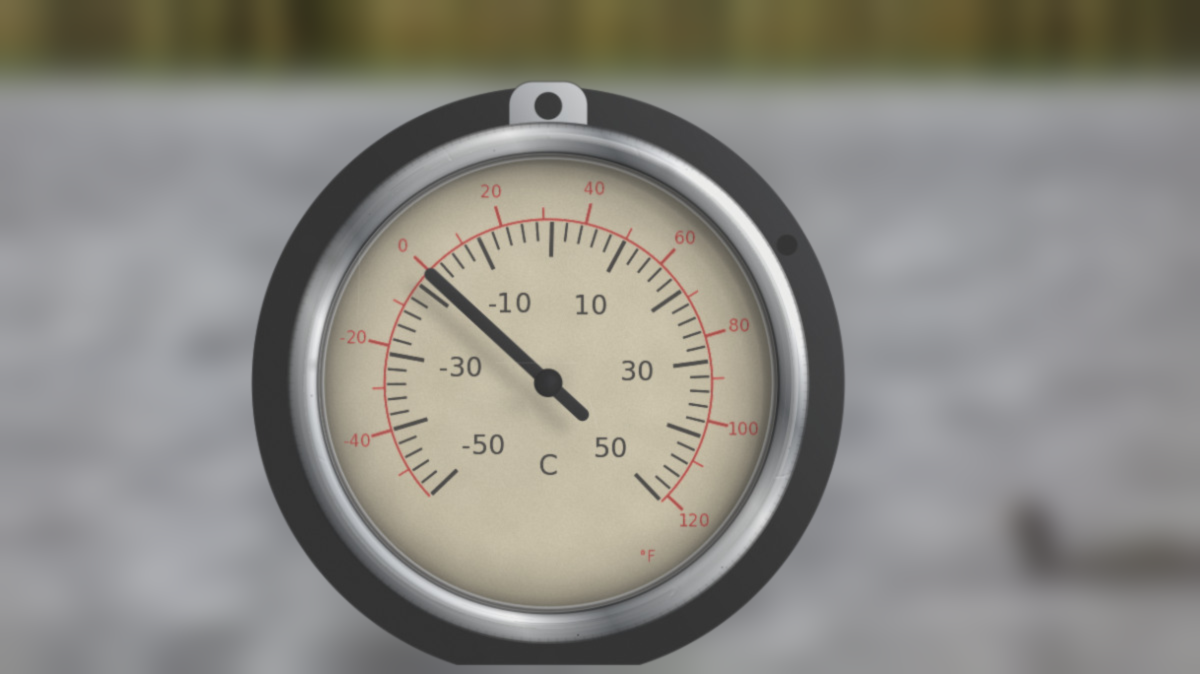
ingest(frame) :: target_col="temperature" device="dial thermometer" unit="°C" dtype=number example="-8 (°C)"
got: -18 (°C)
